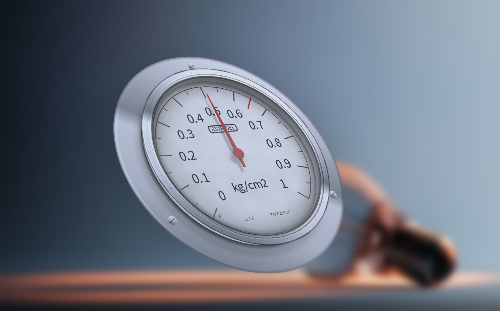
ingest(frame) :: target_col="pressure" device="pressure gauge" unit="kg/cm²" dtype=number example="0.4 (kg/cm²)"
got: 0.5 (kg/cm²)
